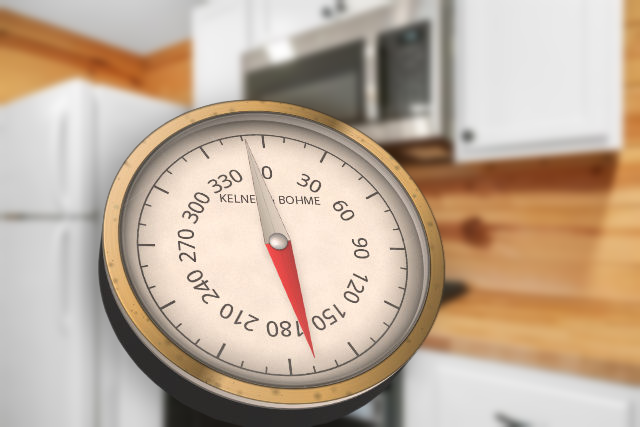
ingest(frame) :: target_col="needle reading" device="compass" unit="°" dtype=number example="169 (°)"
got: 170 (°)
